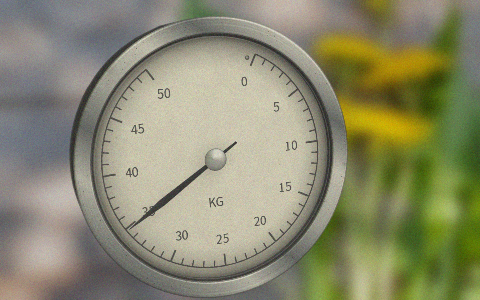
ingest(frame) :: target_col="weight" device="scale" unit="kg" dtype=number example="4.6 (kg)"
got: 35 (kg)
